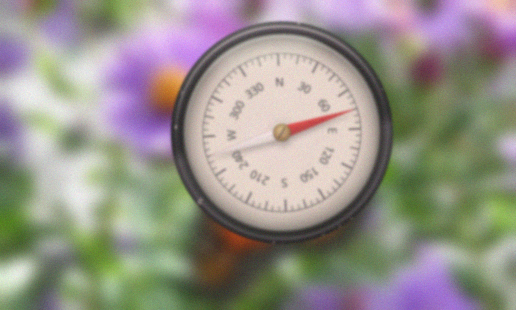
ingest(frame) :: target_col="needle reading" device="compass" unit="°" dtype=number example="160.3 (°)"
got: 75 (°)
